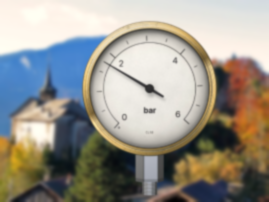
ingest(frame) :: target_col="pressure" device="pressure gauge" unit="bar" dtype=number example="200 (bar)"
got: 1.75 (bar)
